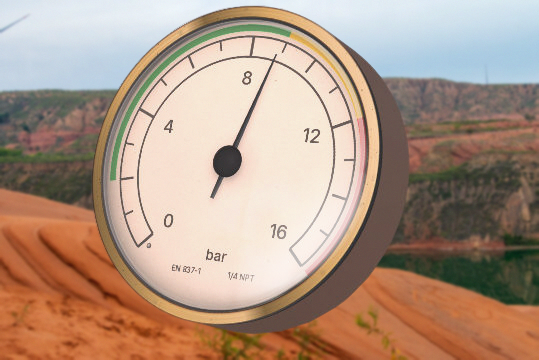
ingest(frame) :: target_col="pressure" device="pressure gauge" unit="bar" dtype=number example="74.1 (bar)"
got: 9 (bar)
